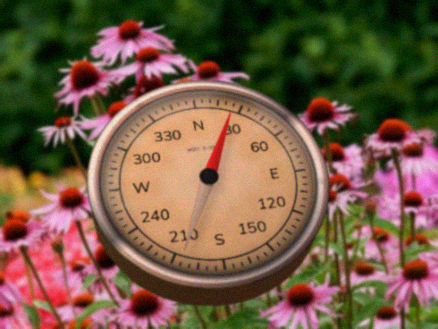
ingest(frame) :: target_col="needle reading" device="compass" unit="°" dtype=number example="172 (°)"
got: 25 (°)
